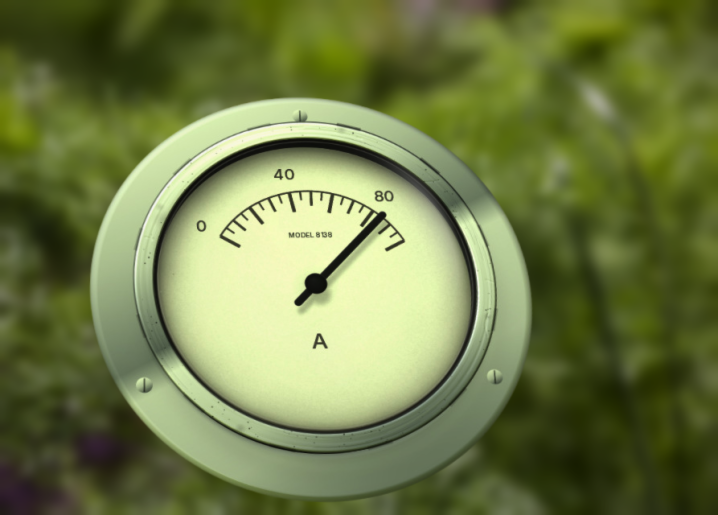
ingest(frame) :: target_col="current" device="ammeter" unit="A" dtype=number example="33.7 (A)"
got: 85 (A)
